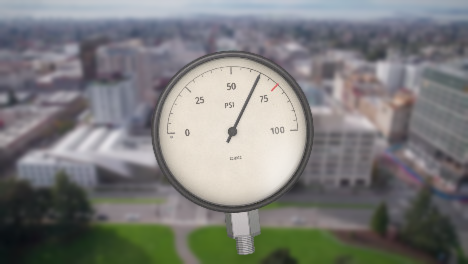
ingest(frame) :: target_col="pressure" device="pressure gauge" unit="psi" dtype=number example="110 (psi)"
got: 65 (psi)
